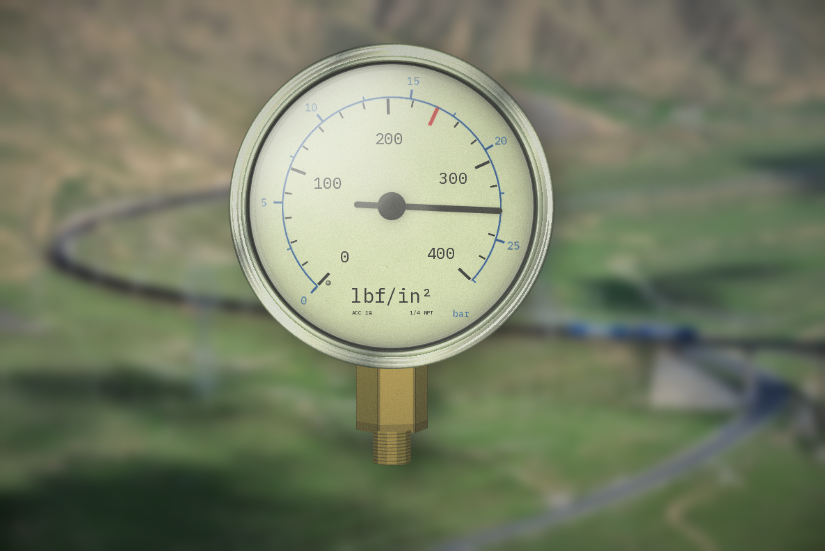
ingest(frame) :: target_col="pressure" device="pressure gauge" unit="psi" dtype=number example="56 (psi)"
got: 340 (psi)
